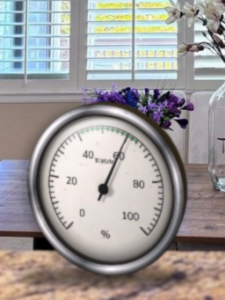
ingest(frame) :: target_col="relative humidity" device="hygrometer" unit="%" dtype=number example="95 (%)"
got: 60 (%)
